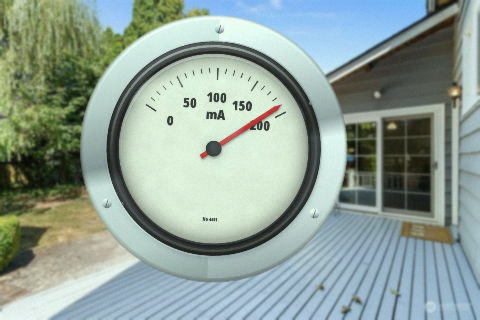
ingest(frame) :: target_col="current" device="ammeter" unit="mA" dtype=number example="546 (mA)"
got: 190 (mA)
